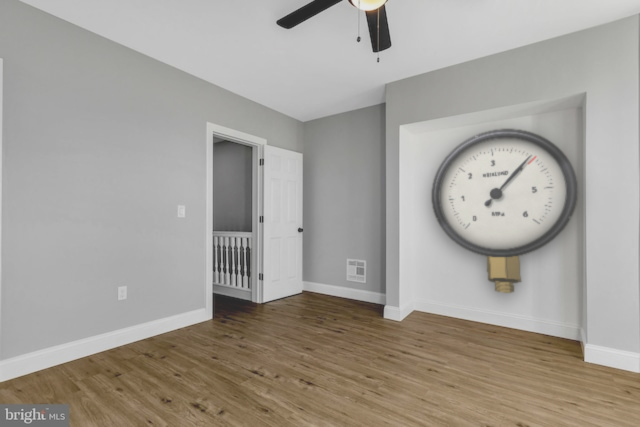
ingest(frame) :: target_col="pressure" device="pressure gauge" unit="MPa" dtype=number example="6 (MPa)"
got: 4 (MPa)
